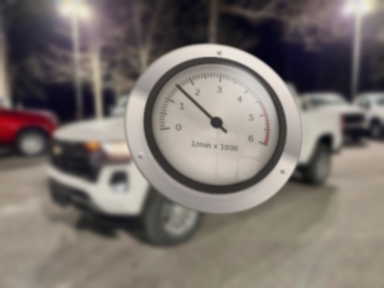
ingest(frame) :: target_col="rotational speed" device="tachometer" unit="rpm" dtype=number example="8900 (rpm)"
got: 1500 (rpm)
